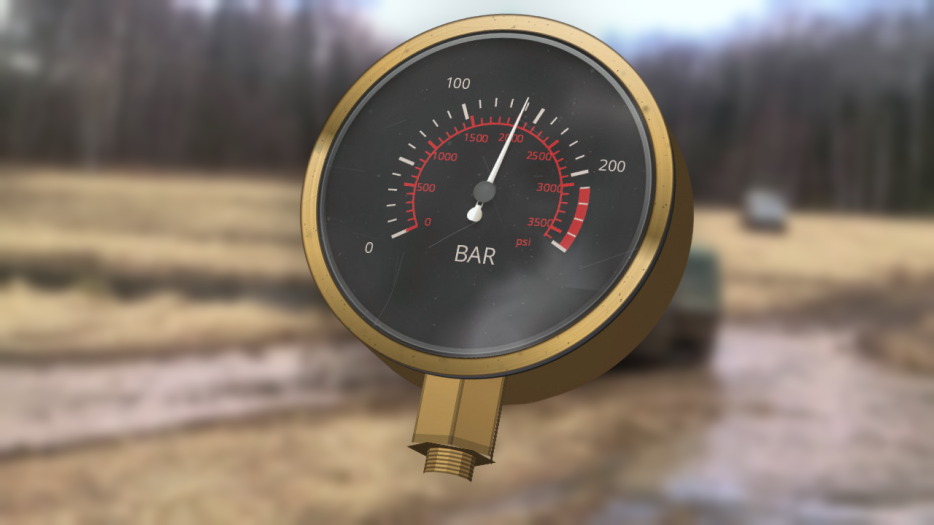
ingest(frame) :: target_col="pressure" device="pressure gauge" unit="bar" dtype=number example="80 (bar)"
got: 140 (bar)
